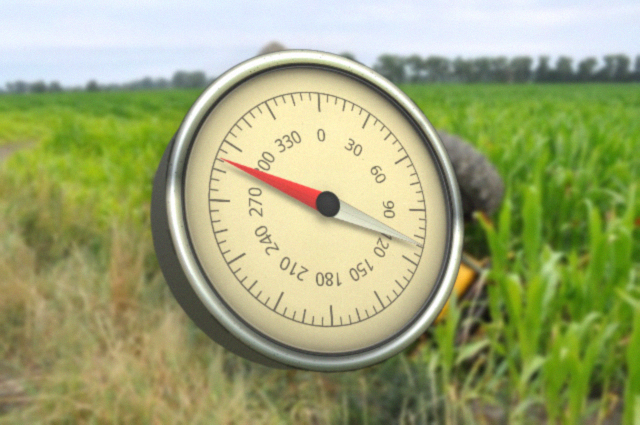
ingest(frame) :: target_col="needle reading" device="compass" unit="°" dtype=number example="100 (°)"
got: 290 (°)
